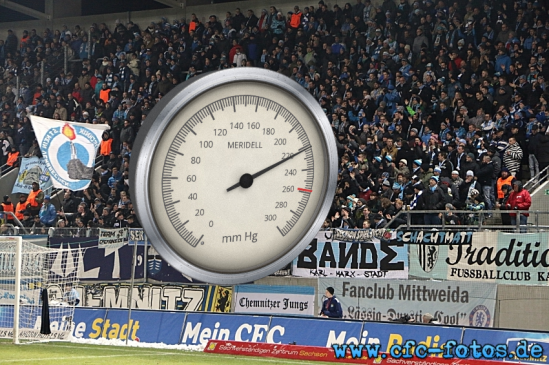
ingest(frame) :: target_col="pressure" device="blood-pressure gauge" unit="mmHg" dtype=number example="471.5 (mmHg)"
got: 220 (mmHg)
